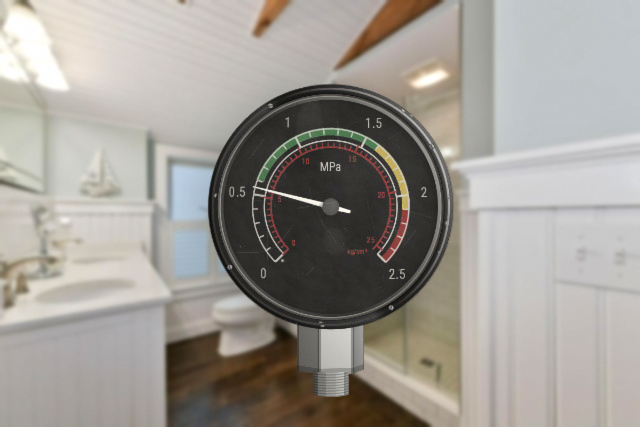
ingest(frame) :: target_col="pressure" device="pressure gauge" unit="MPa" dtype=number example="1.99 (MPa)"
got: 0.55 (MPa)
